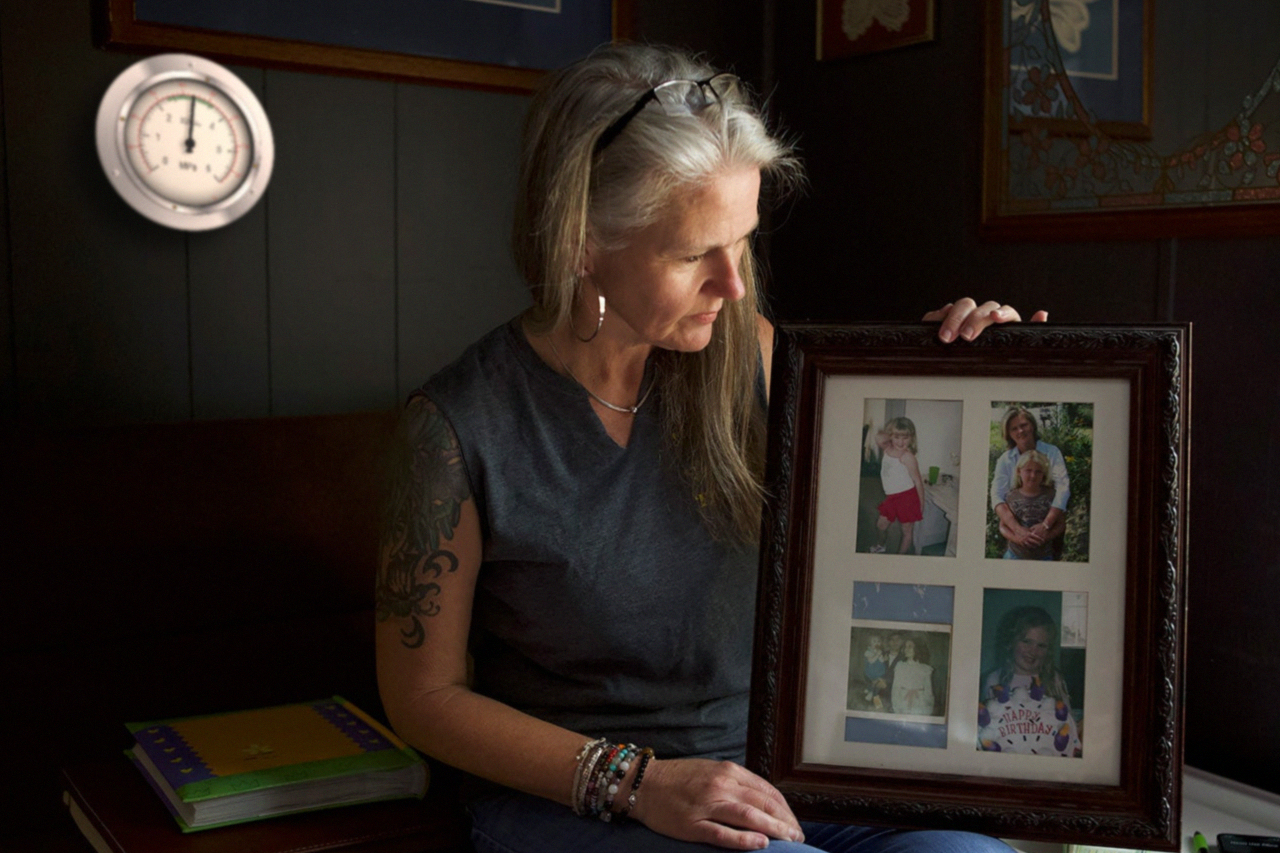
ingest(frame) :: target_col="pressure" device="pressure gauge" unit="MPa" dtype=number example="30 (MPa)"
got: 3 (MPa)
